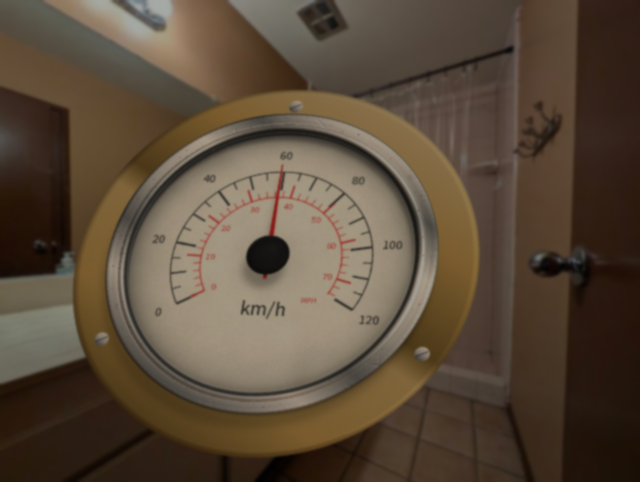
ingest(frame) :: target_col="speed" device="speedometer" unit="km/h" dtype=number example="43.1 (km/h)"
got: 60 (km/h)
